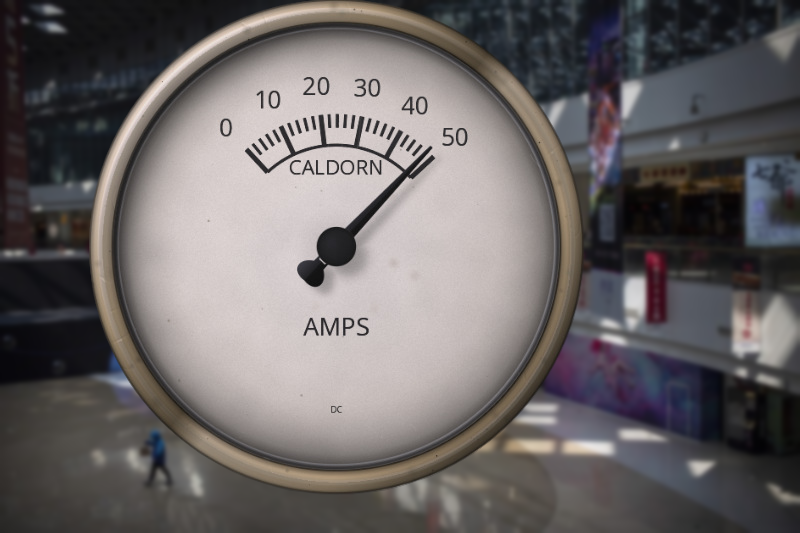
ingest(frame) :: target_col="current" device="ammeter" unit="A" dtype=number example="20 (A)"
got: 48 (A)
